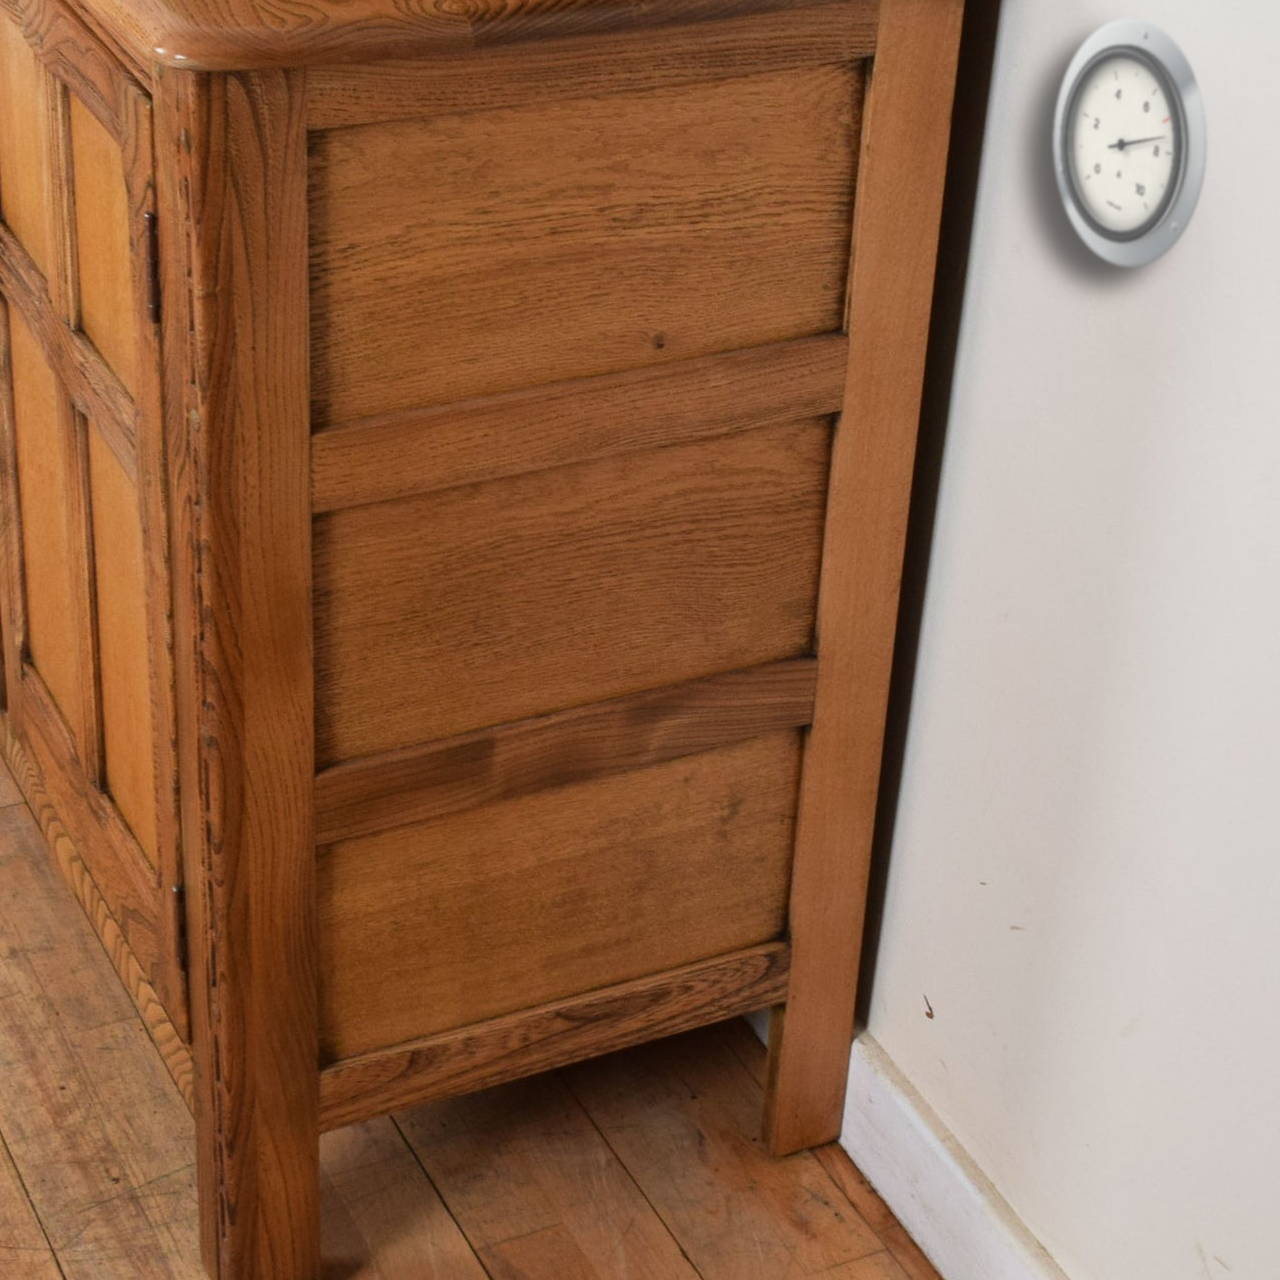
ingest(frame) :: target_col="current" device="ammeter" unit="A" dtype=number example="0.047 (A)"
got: 7.5 (A)
